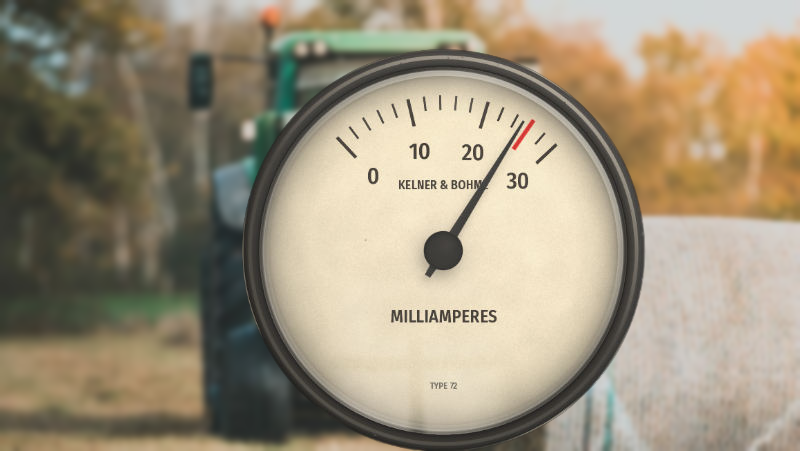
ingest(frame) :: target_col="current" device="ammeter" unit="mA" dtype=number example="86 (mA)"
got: 25 (mA)
